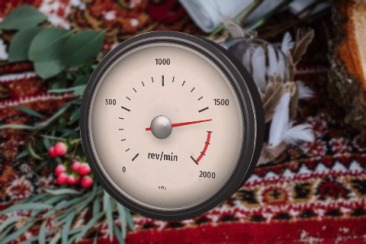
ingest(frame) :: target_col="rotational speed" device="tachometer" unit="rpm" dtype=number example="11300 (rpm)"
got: 1600 (rpm)
